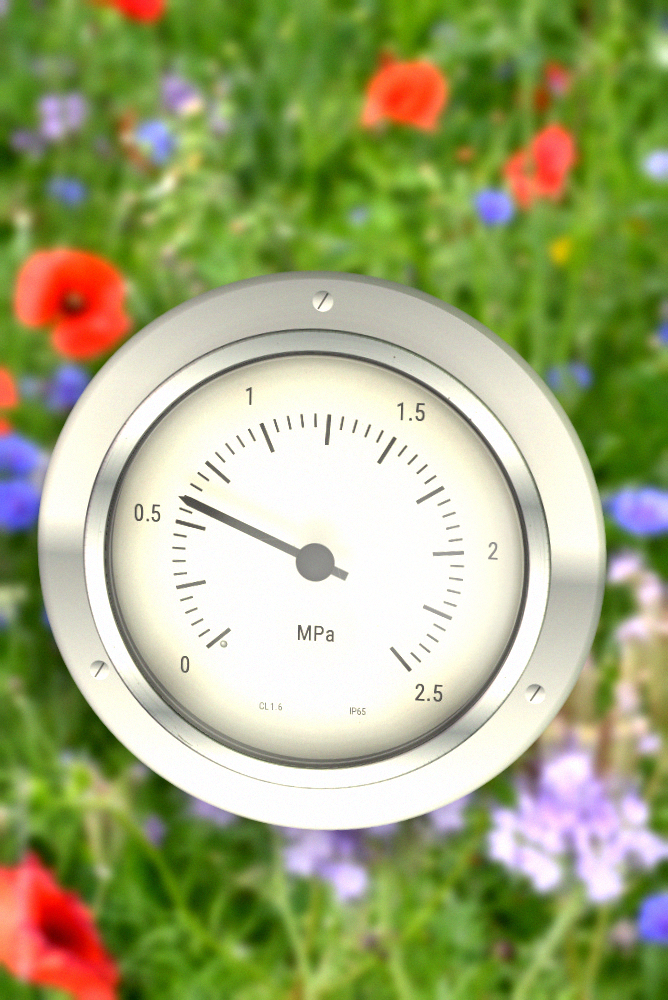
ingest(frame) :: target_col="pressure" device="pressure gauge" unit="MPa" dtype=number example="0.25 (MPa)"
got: 0.6 (MPa)
